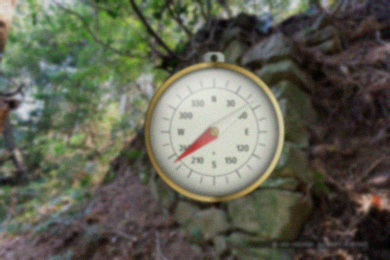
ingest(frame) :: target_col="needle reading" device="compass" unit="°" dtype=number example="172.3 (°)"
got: 232.5 (°)
